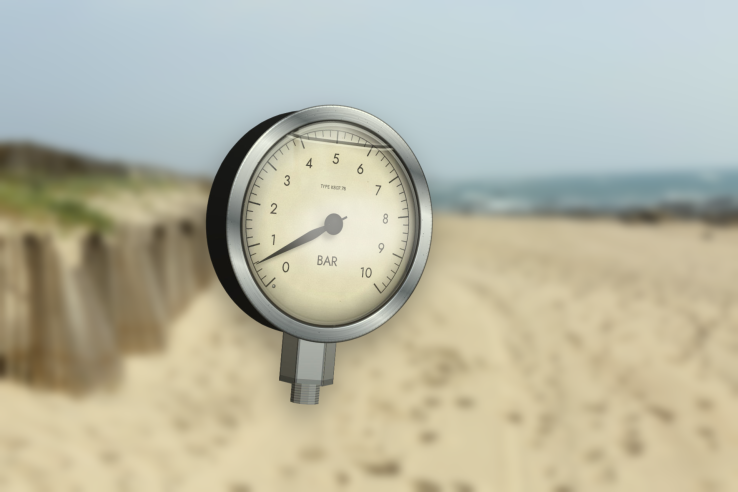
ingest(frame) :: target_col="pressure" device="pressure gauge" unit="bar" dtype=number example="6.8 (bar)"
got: 0.6 (bar)
